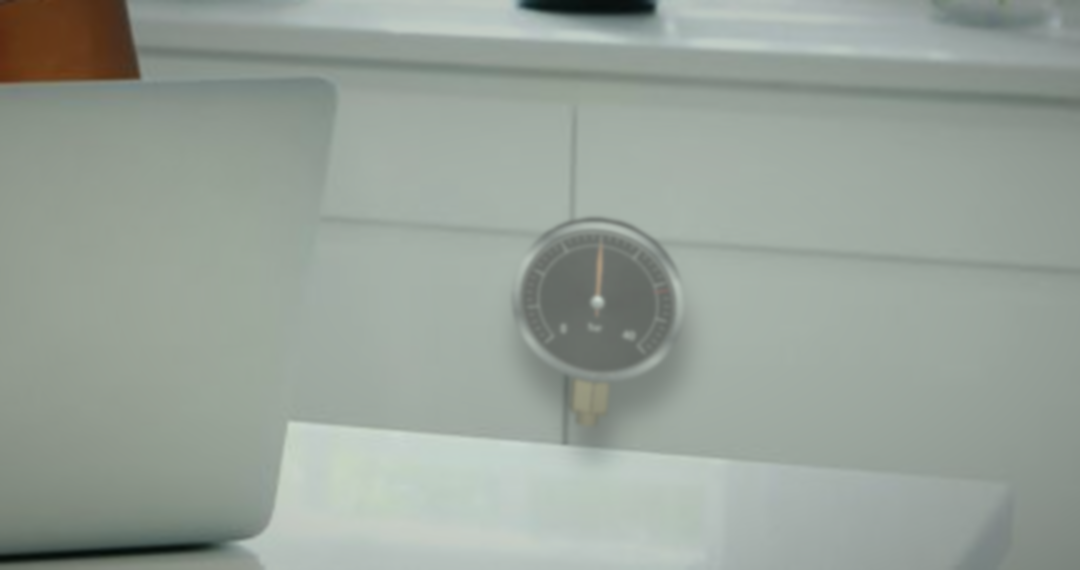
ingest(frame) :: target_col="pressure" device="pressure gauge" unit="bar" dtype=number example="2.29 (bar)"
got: 20 (bar)
